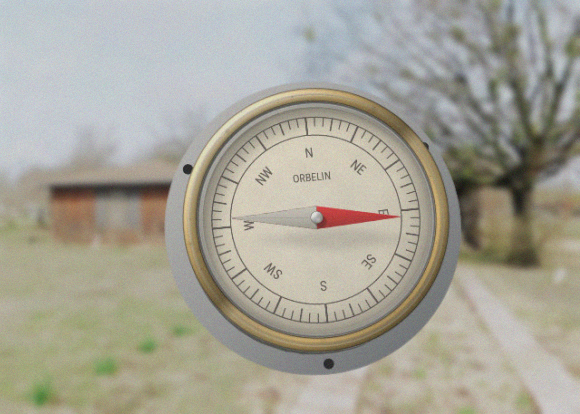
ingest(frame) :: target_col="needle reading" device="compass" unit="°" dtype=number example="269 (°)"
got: 95 (°)
